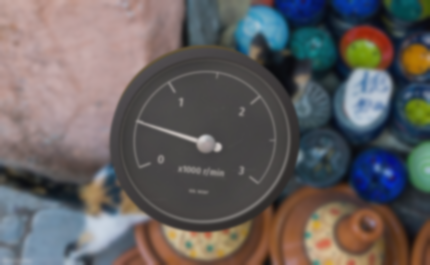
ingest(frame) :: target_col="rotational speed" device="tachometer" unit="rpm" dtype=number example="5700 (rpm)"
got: 500 (rpm)
